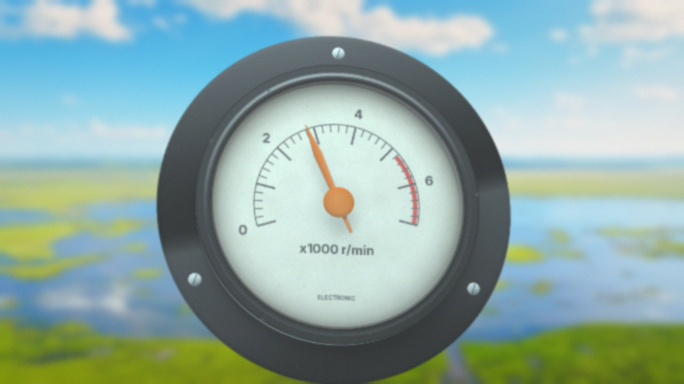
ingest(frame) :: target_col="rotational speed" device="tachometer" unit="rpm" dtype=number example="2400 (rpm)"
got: 2800 (rpm)
